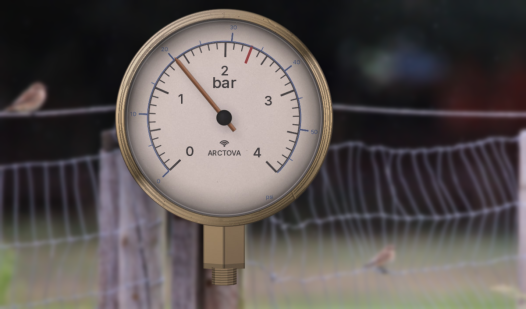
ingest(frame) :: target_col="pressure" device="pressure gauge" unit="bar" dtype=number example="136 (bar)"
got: 1.4 (bar)
